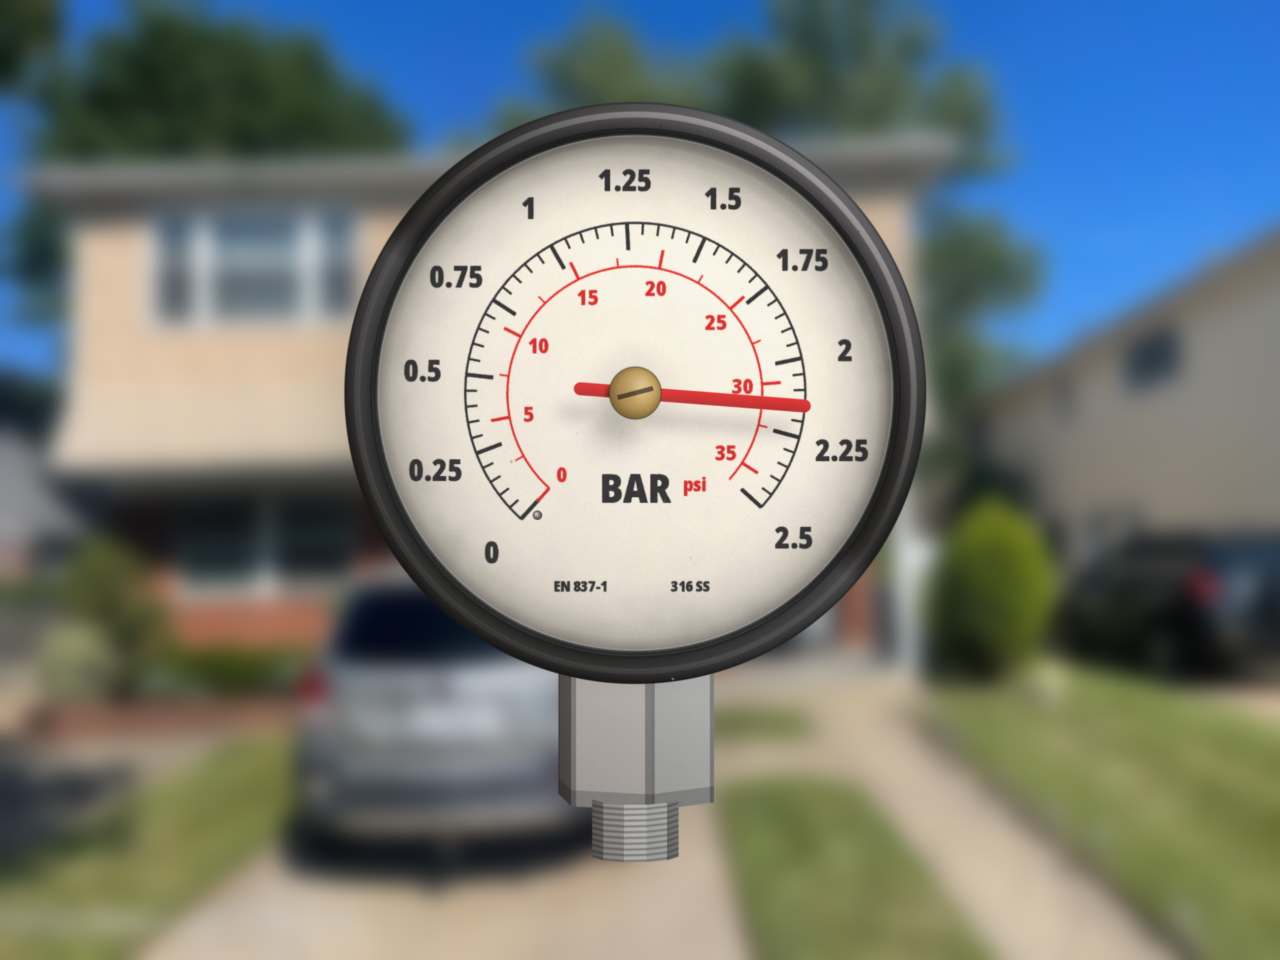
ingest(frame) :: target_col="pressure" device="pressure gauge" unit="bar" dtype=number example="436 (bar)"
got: 2.15 (bar)
